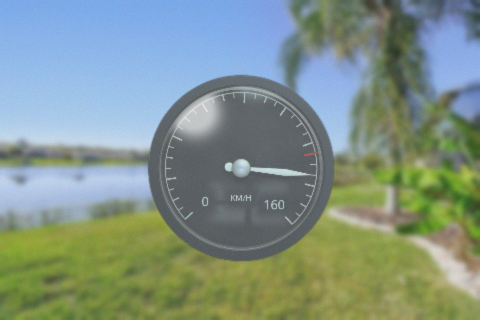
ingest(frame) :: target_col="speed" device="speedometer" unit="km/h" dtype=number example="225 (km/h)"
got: 135 (km/h)
